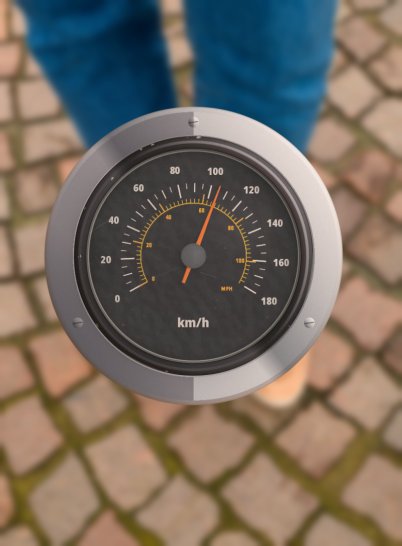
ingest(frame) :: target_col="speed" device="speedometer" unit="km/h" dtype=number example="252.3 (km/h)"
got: 105 (km/h)
